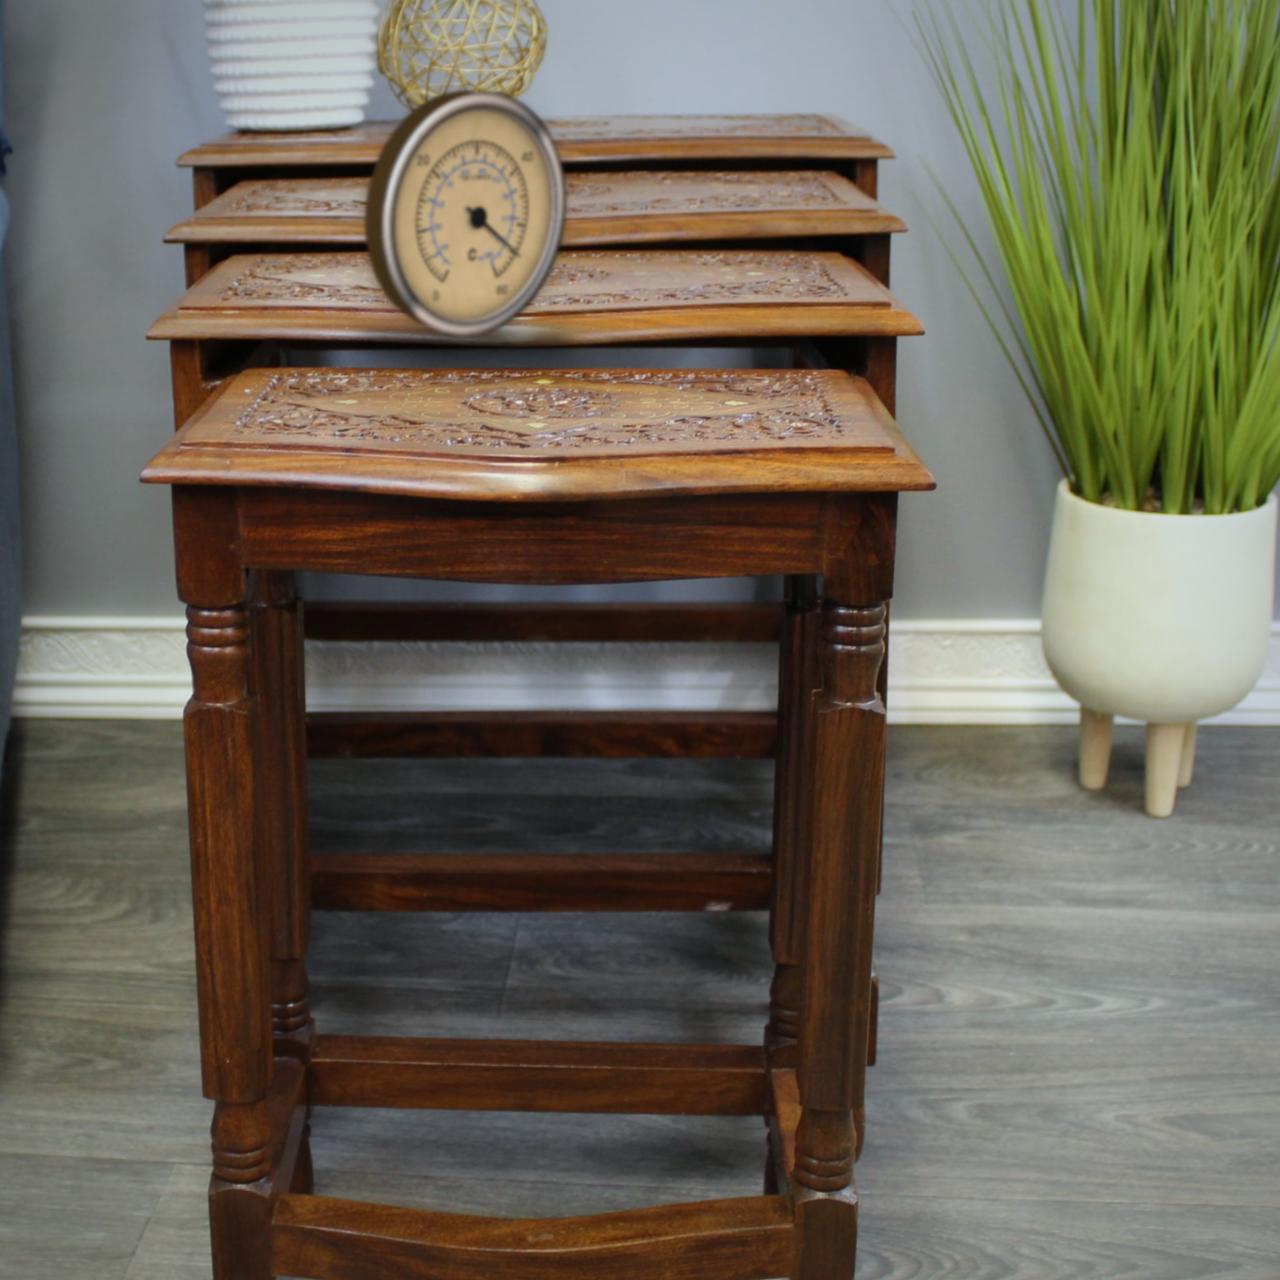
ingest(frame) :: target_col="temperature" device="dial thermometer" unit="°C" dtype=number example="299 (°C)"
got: 55 (°C)
